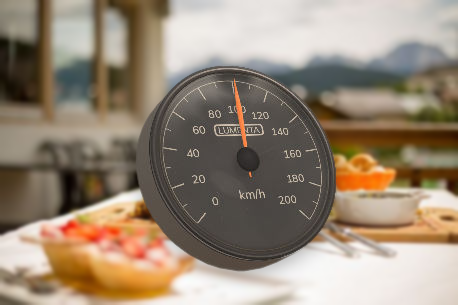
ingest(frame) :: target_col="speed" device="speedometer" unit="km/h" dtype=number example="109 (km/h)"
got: 100 (km/h)
